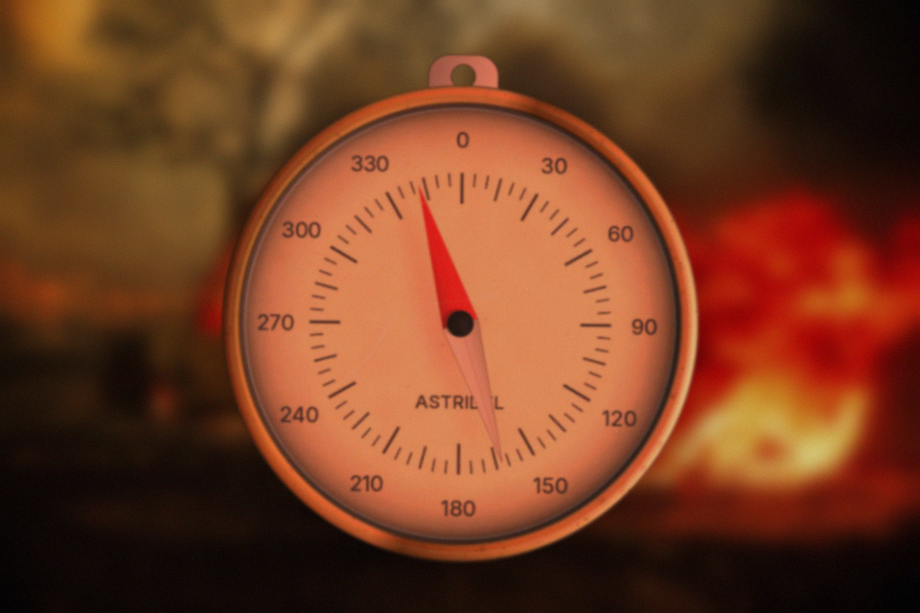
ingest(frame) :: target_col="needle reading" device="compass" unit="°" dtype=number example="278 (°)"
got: 342.5 (°)
